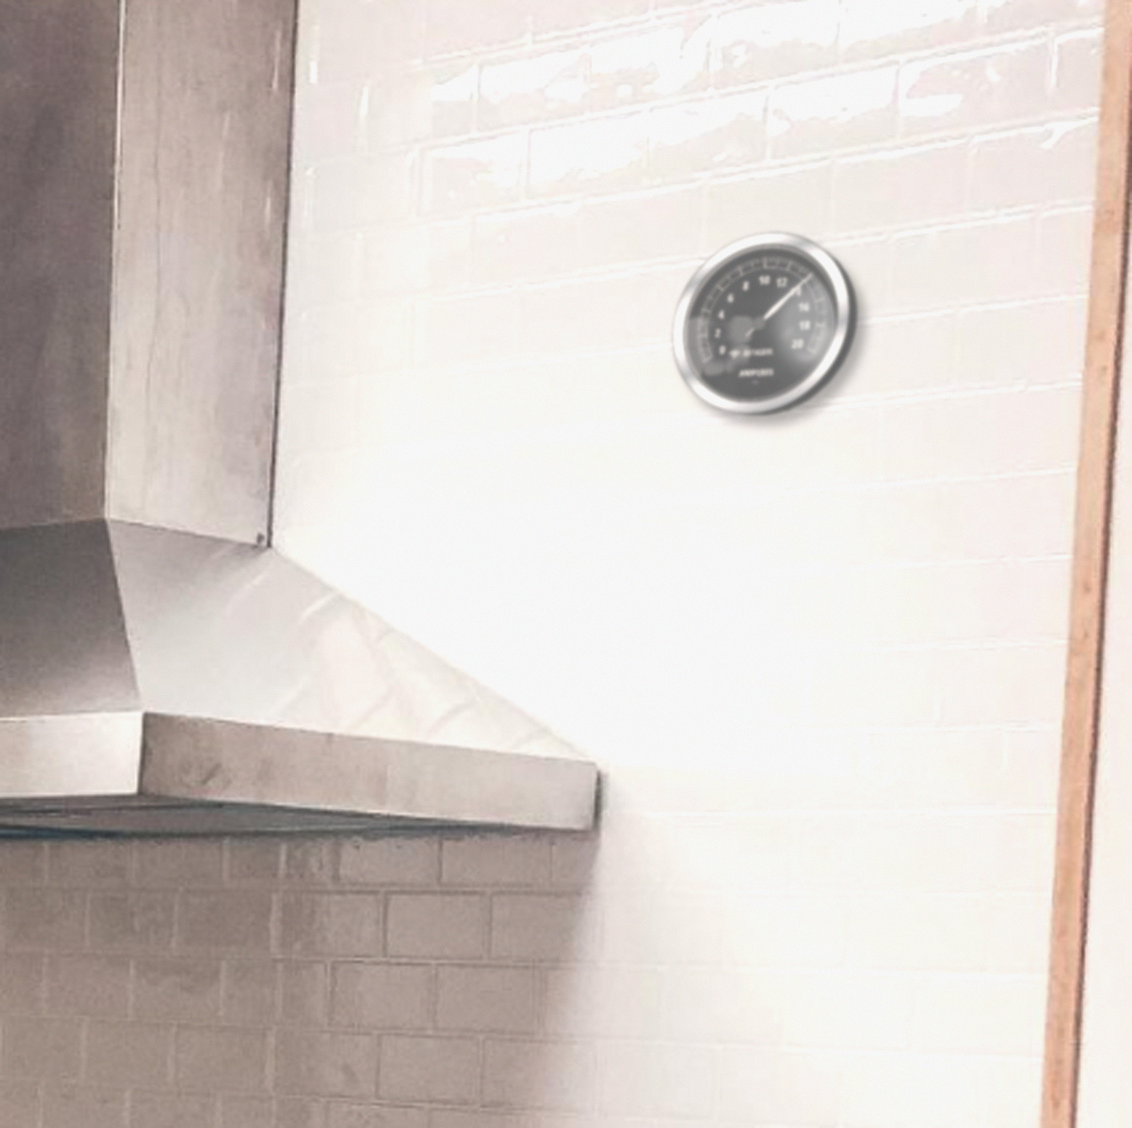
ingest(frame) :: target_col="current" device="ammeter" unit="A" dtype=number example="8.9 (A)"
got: 14 (A)
